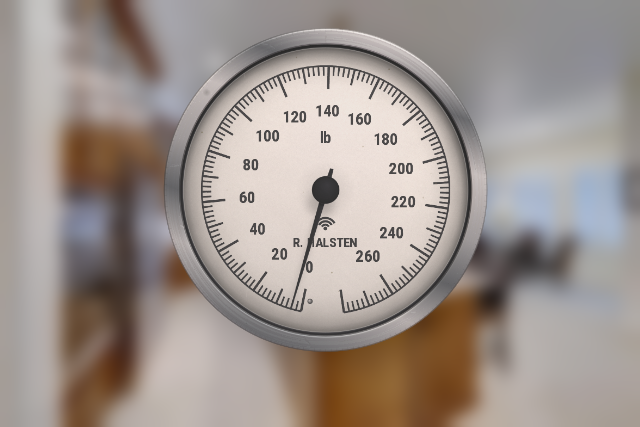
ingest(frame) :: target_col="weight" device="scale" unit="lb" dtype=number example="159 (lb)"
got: 4 (lb)
